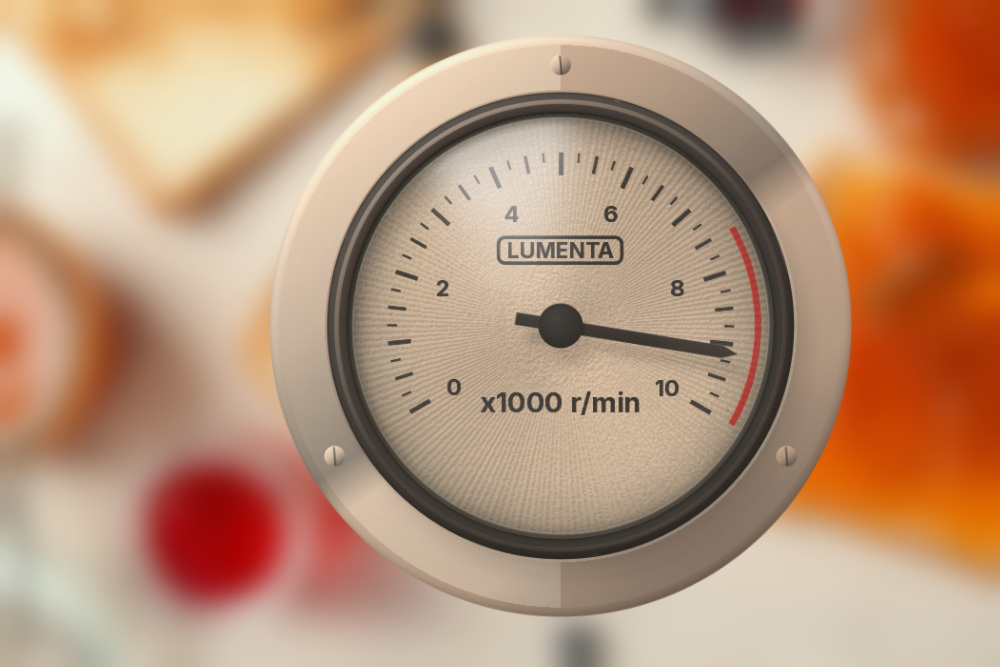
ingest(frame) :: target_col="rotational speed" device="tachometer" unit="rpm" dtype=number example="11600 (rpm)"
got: 9125 (rpm)
